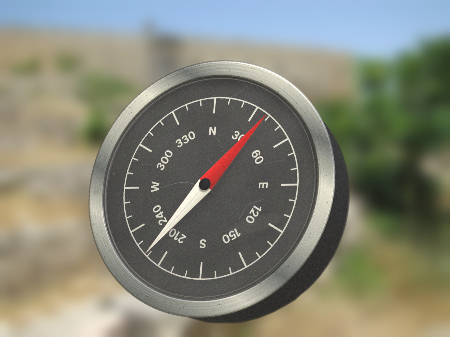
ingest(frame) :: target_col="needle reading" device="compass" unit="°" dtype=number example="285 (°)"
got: 40 (°)
